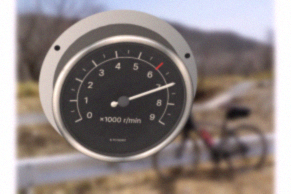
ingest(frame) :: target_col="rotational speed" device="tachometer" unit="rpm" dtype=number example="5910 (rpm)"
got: 7000 (rpm)
